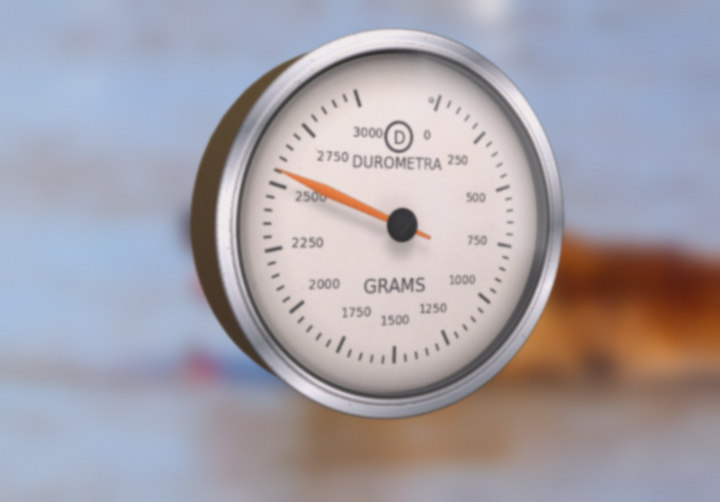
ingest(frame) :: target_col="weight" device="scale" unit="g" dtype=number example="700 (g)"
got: 2550 (g)
